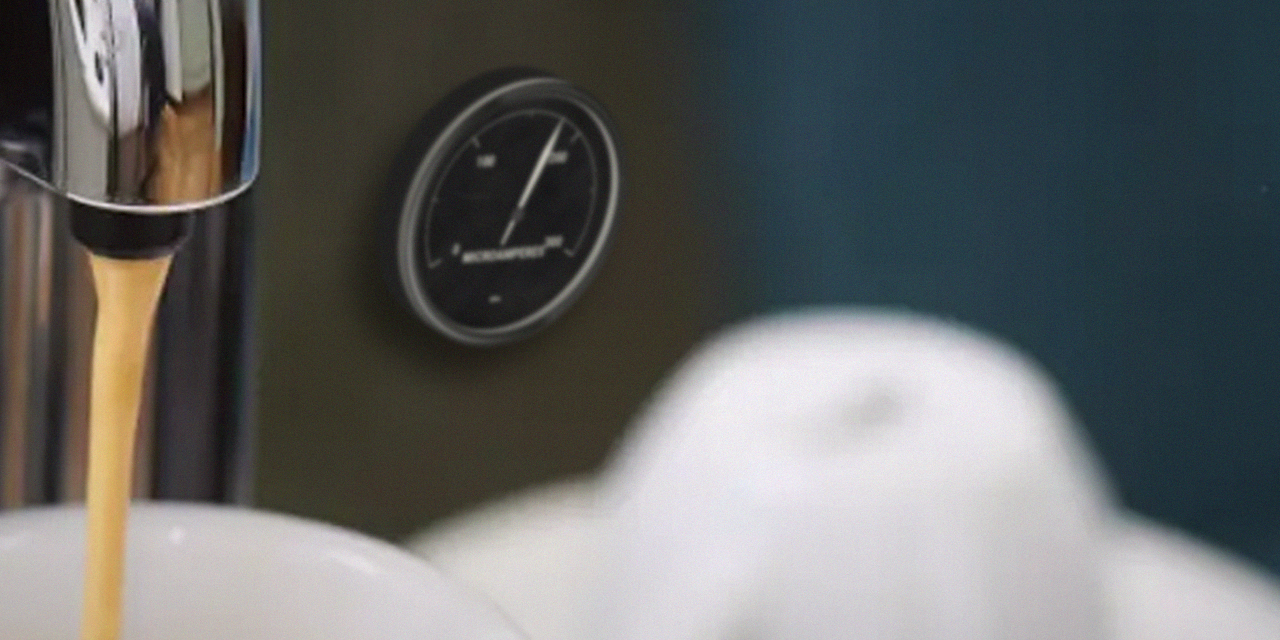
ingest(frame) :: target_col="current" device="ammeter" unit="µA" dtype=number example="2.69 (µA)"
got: 175 (µA)
